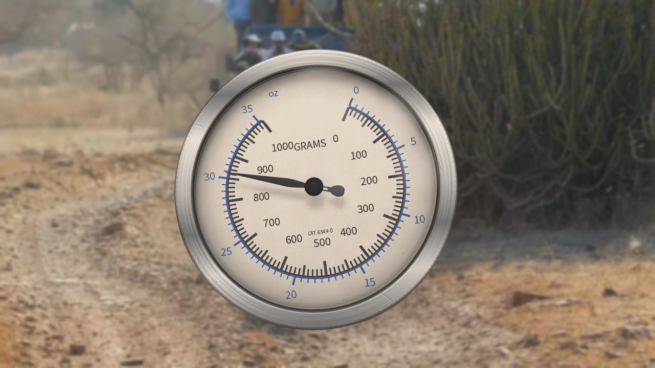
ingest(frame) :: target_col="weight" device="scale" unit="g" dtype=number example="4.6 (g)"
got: 860 (g)
